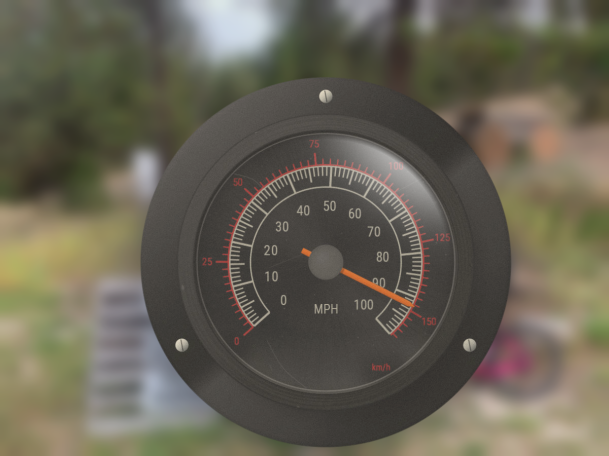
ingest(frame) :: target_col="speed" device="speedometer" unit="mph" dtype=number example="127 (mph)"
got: 92 (mph)
